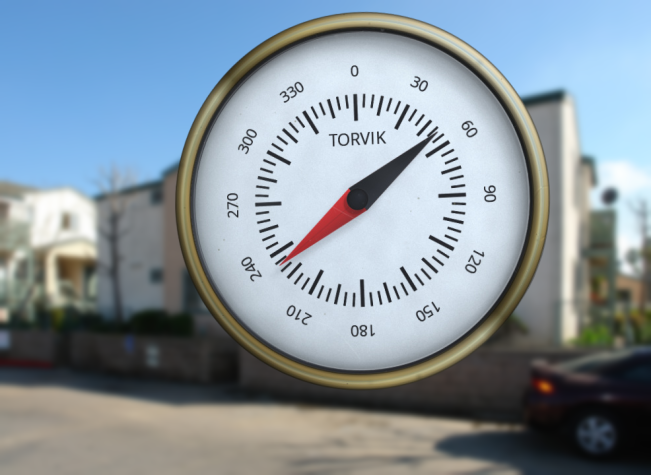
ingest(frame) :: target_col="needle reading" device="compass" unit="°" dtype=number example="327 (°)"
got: 232.5 (°)
